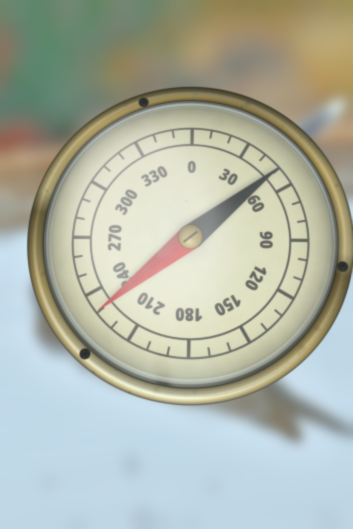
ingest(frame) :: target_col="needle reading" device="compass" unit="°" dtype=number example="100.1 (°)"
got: 230 (°)
